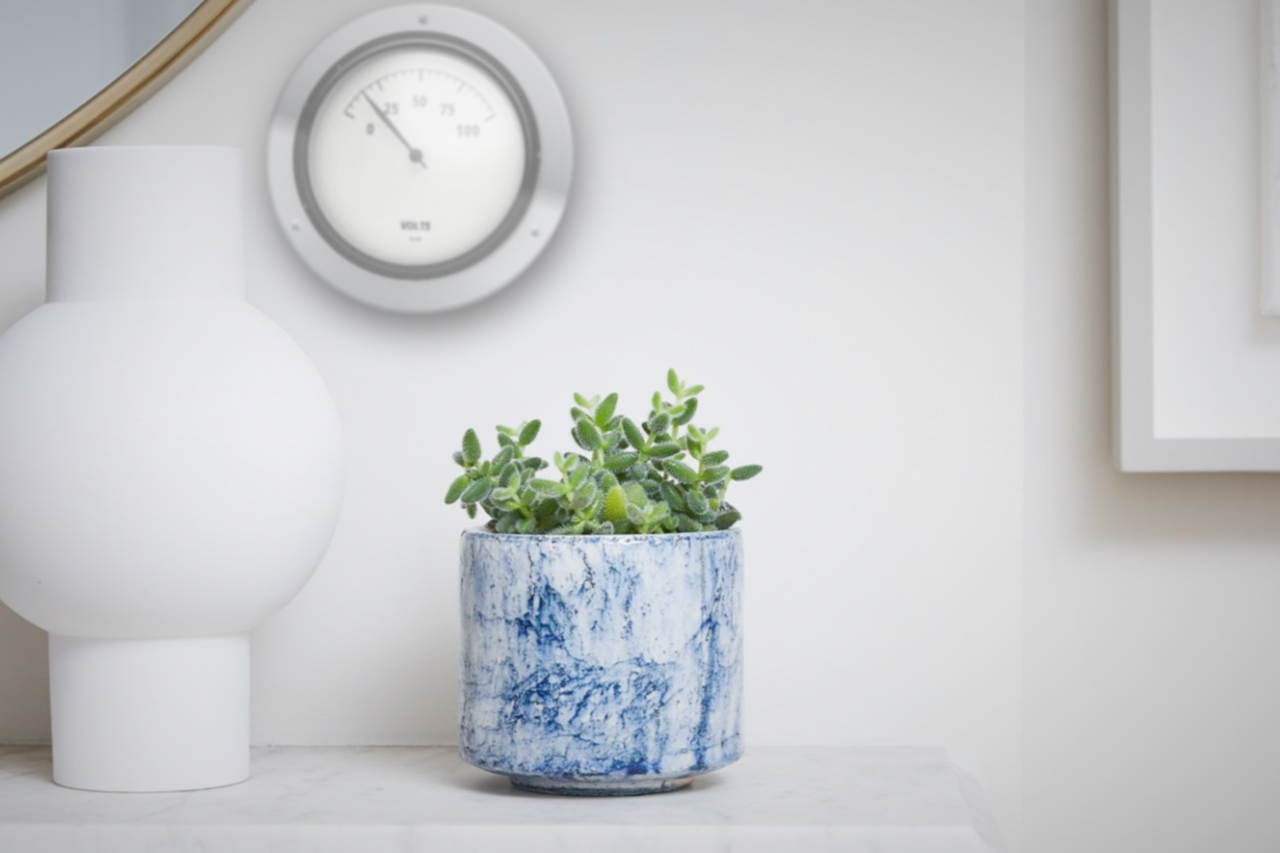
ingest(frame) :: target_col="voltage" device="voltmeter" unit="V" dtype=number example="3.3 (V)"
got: 15 (V)
